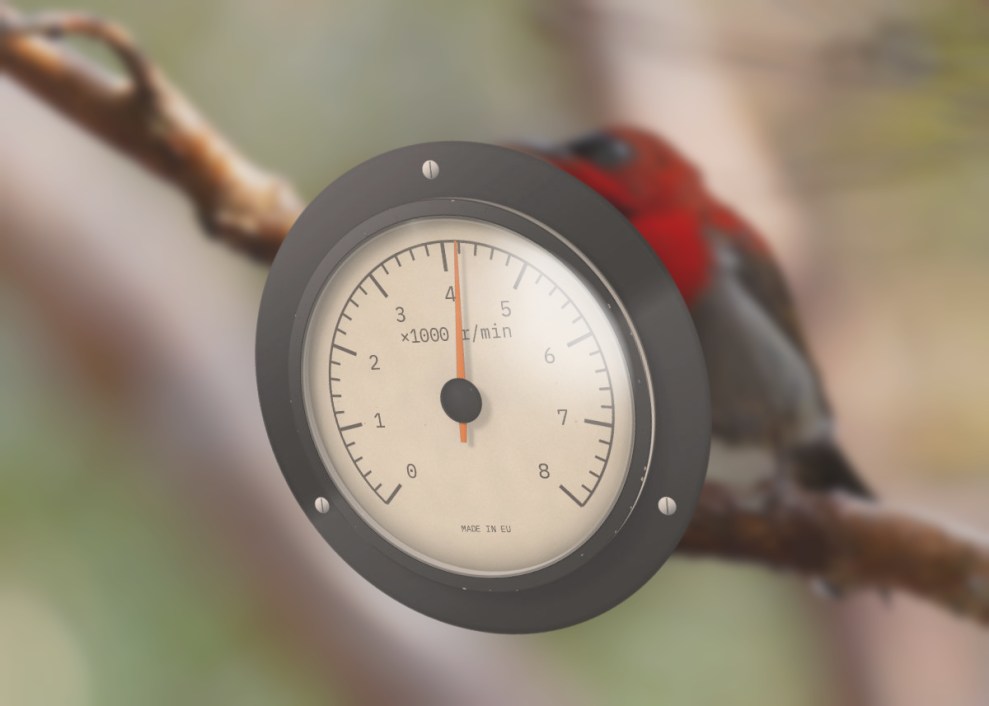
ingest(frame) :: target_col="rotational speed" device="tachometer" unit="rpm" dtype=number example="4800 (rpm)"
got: 4200 (rpm)
